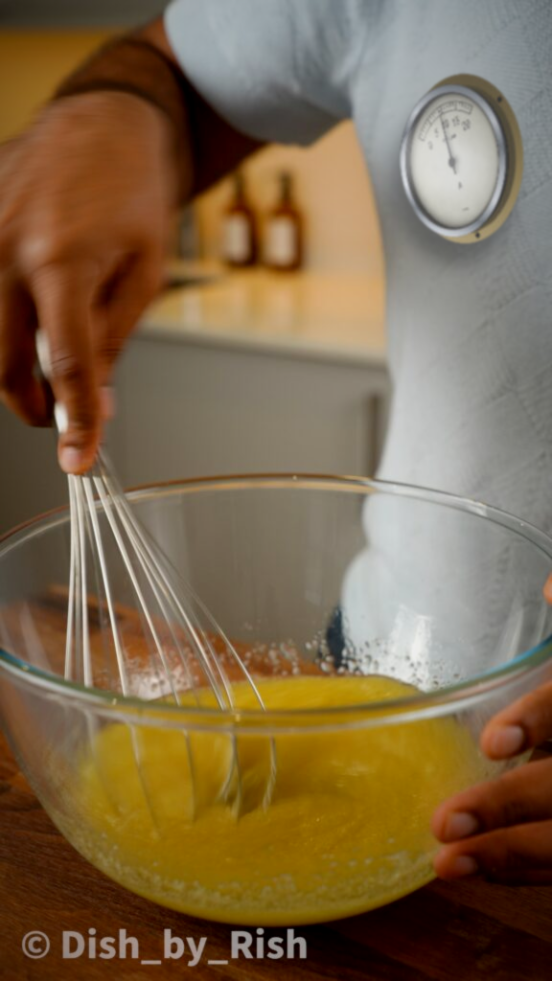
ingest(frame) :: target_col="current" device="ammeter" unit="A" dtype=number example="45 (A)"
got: 10 (A)
